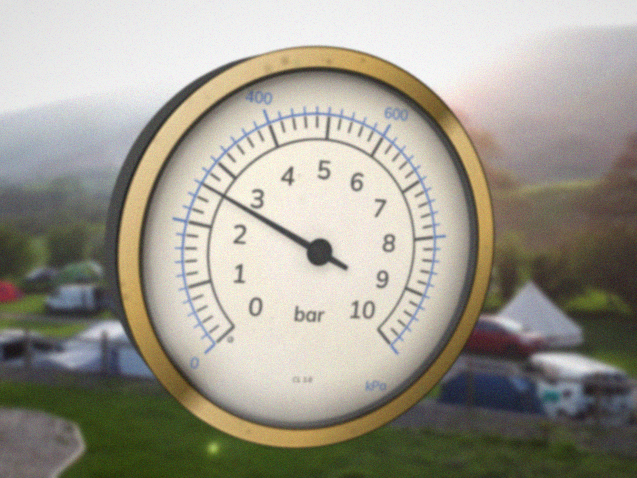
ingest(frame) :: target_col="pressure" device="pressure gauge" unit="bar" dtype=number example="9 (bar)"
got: 2.6 (bar)
